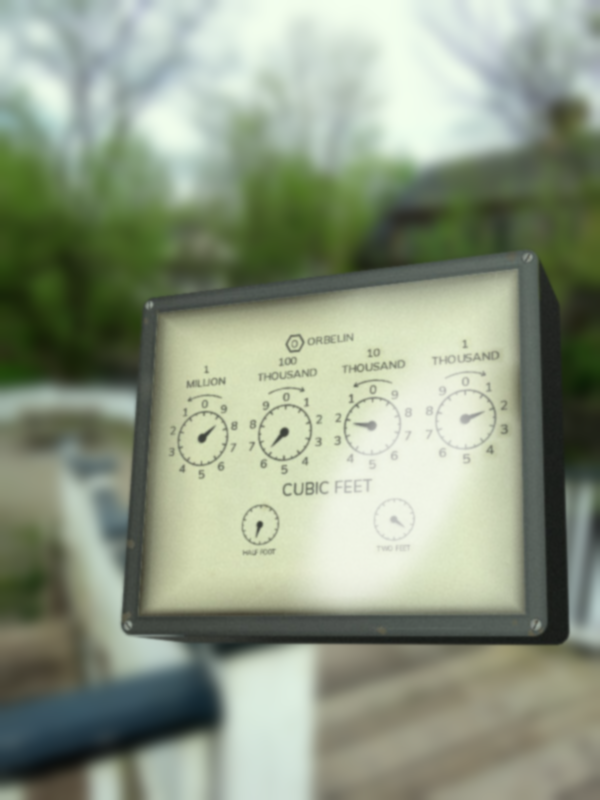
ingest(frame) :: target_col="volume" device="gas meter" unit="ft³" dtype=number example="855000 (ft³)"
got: 862200 (ft³)
